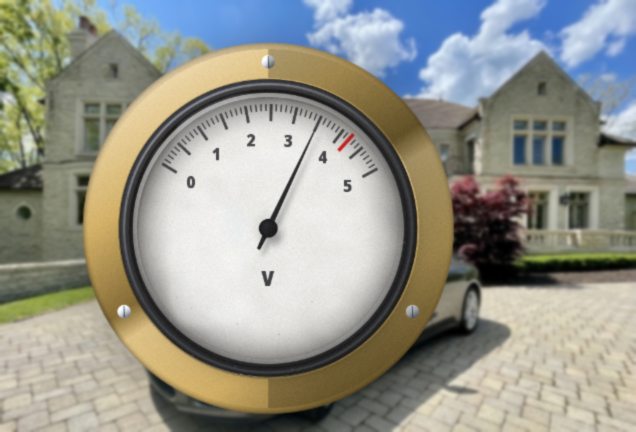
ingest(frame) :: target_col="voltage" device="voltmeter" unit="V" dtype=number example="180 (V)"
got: 3.5 (V)
